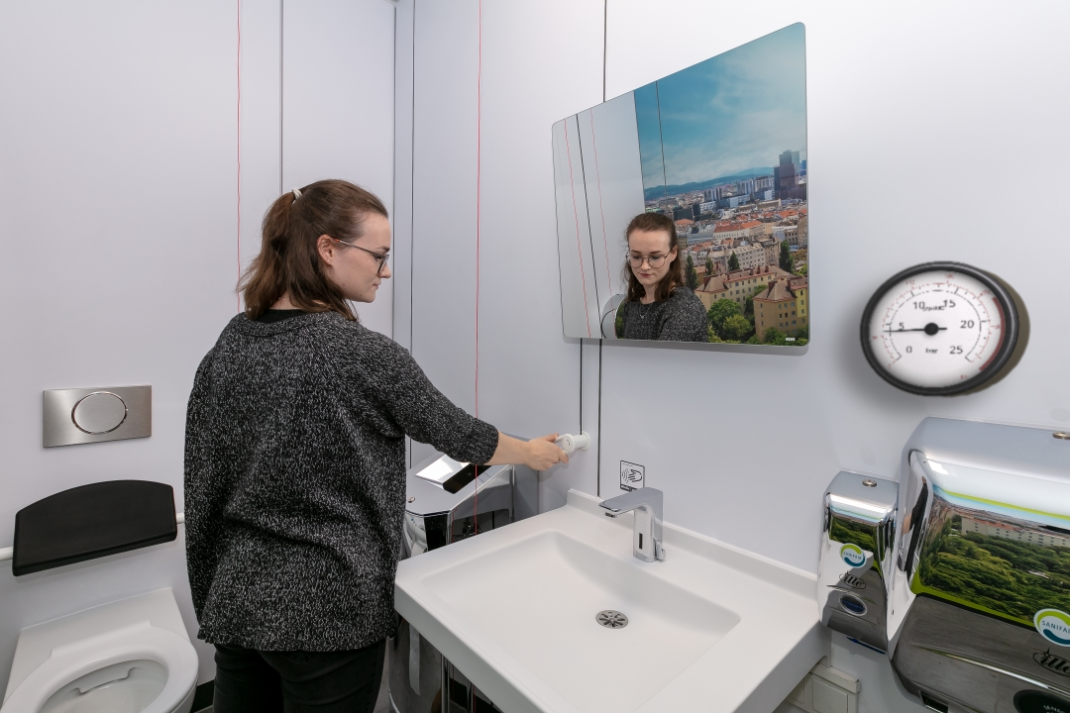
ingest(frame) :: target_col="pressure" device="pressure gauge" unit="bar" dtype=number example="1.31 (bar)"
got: 4 (bar)
